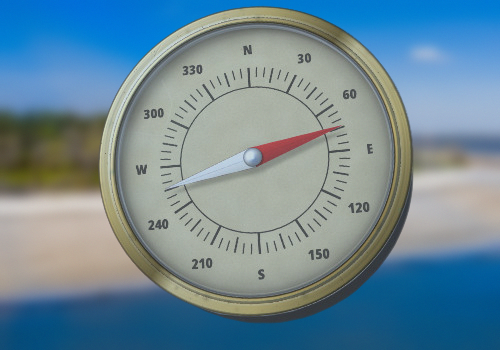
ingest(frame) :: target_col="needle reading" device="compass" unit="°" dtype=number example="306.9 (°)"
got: 75 (°)
